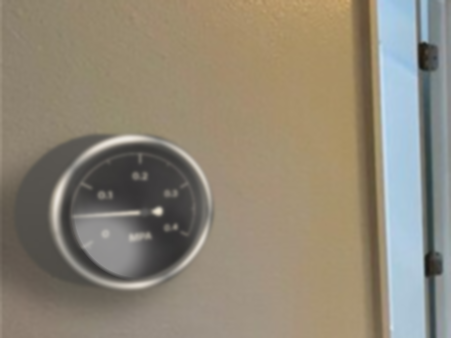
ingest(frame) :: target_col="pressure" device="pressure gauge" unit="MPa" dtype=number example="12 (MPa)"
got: 0.05 (MPa)
